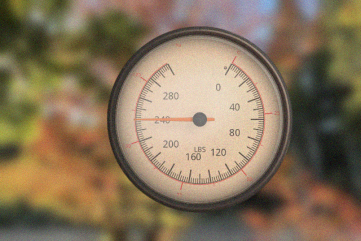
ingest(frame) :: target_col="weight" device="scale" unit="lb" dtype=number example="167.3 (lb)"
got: 240 (lb)
